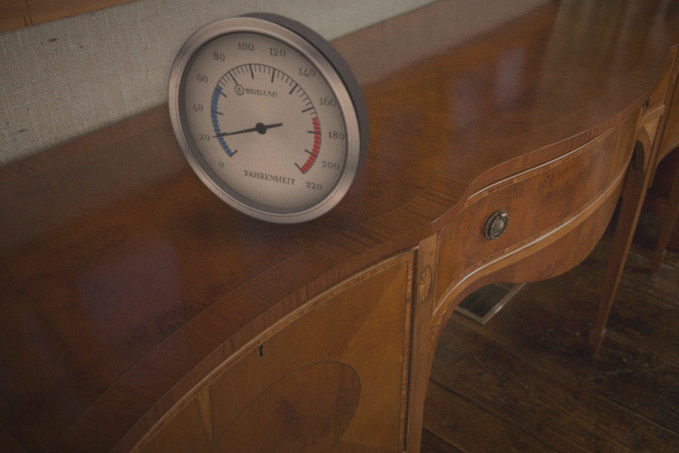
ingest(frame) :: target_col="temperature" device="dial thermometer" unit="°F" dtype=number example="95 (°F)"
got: 20 (°F)
